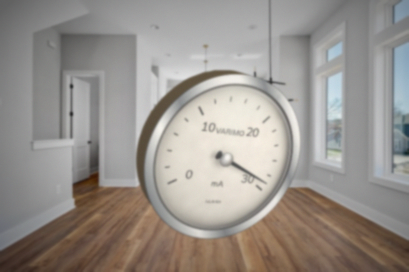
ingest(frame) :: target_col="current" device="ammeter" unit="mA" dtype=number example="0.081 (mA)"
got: 29 (mA)
